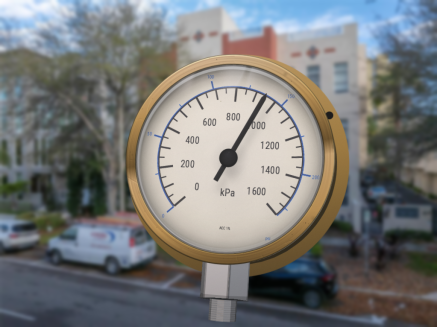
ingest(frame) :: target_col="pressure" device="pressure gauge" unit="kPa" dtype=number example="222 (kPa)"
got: 950 (kPa)
